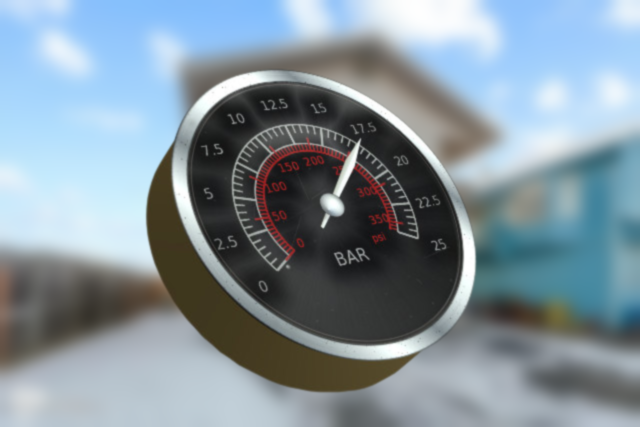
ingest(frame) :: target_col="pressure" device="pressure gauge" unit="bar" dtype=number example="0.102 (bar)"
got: 17.5 (bar)
